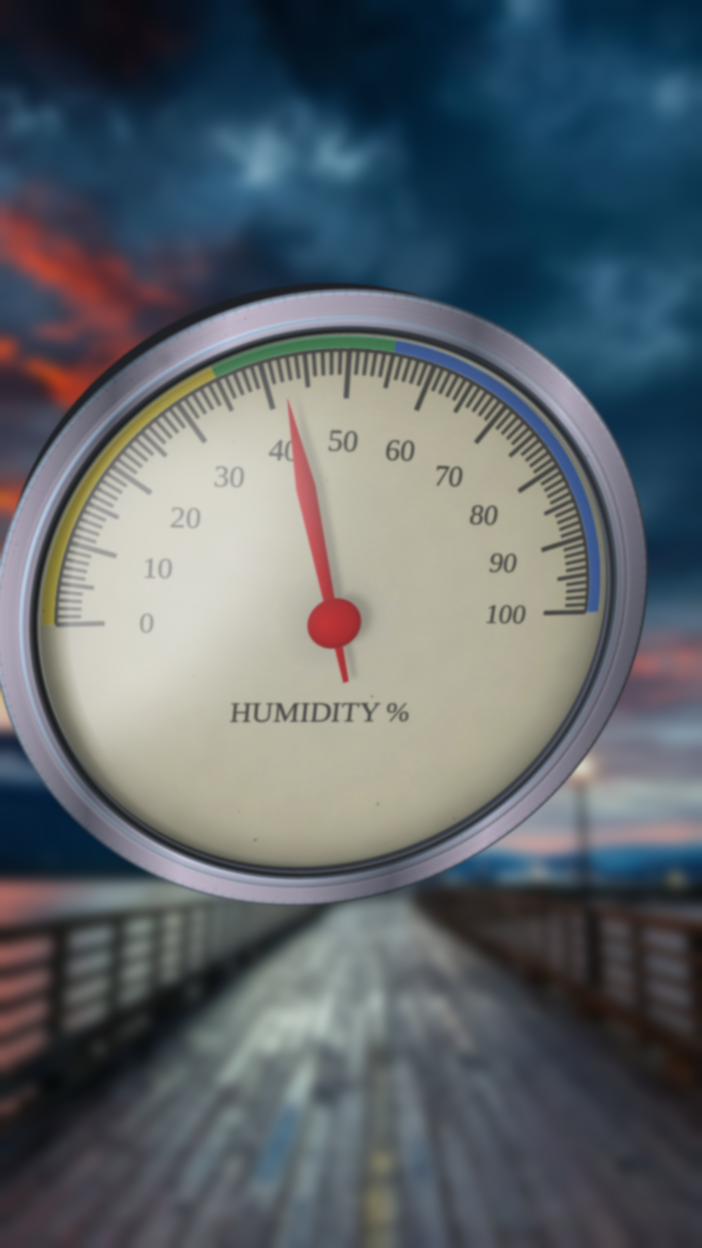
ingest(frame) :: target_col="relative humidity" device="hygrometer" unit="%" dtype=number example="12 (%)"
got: 42 (%)
